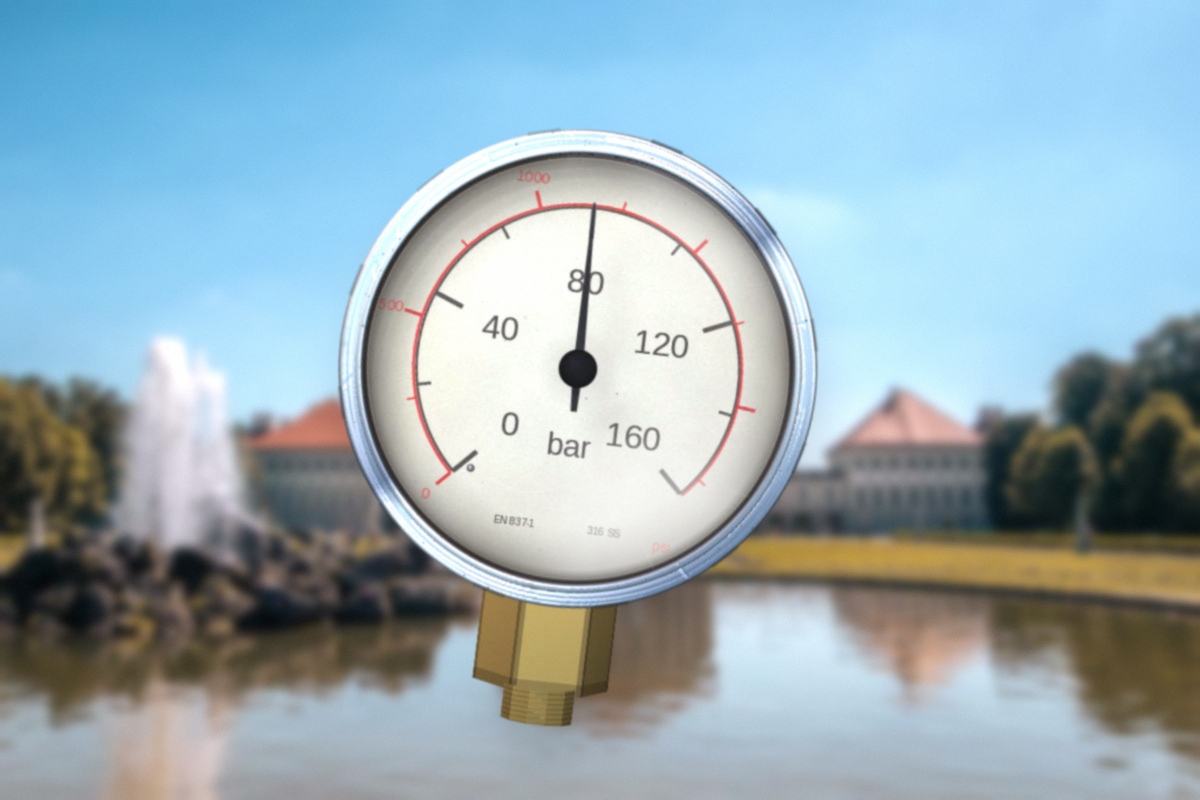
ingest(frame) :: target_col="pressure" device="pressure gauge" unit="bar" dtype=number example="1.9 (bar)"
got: 80 (bar)
